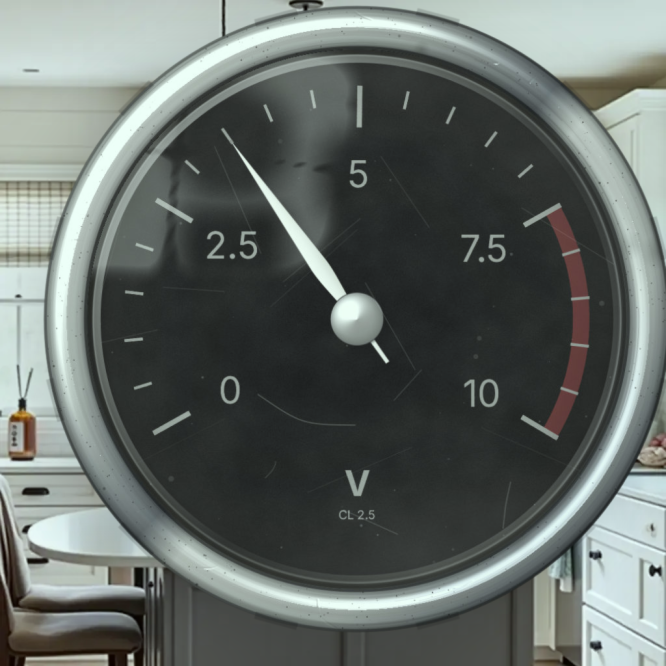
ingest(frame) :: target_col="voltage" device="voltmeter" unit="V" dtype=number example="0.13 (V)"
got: 3.5 (V)
